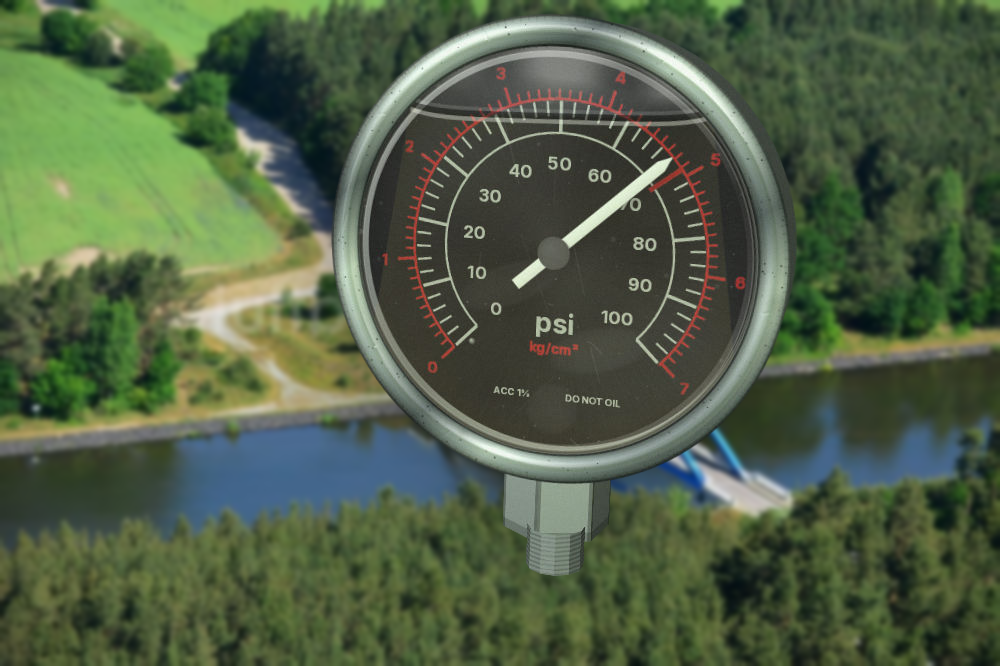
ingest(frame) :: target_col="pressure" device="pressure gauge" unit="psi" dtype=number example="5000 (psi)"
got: 68 (psi)
